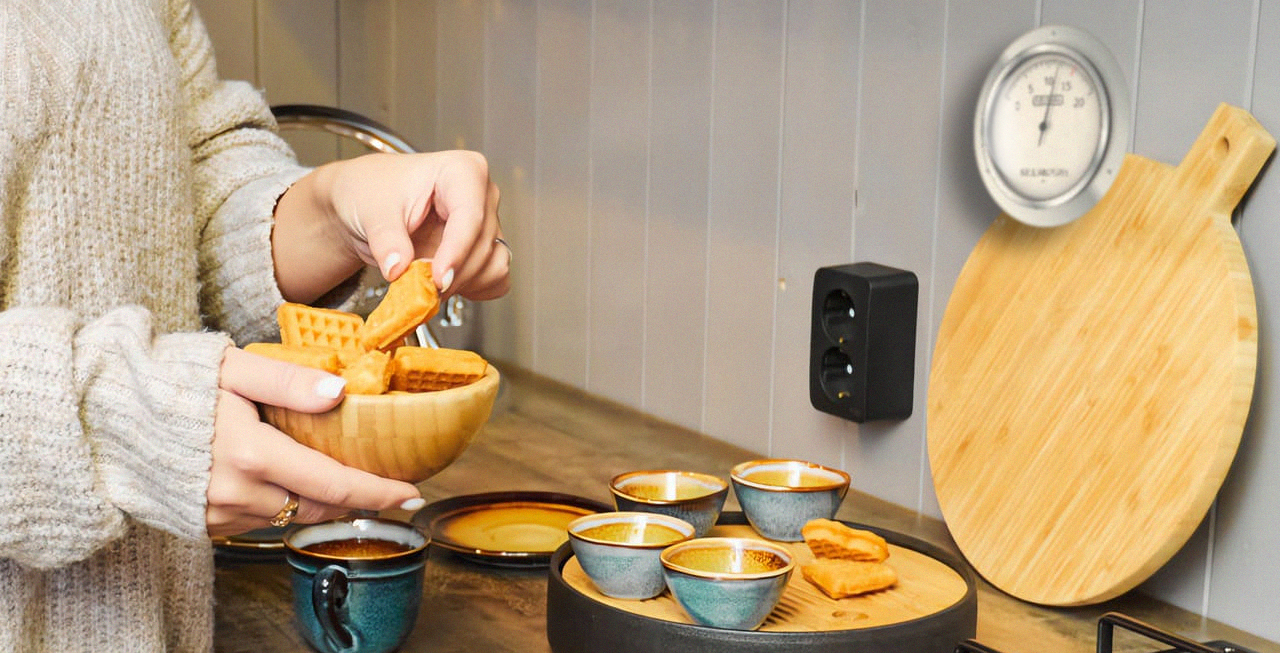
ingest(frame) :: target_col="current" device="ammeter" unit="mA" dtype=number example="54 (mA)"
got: 12.5 (mA)
